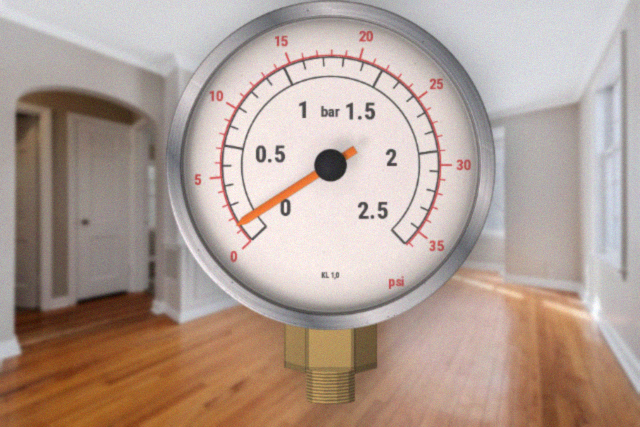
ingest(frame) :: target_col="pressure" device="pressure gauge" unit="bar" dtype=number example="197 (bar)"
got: 0.1 (bar)
